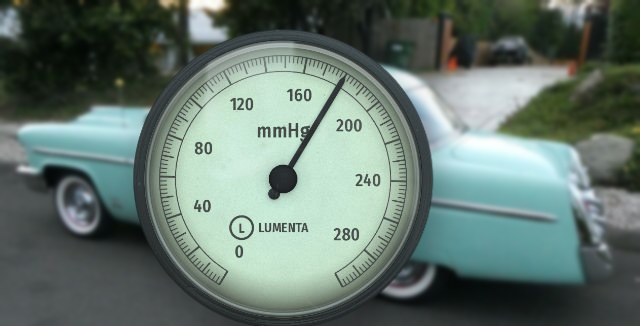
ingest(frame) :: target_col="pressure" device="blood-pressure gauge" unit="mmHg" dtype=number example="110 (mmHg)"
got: 180 (mmHg)
